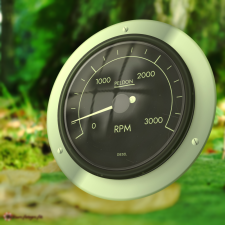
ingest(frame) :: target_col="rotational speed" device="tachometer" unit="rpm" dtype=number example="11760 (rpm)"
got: 200 (rpm)
